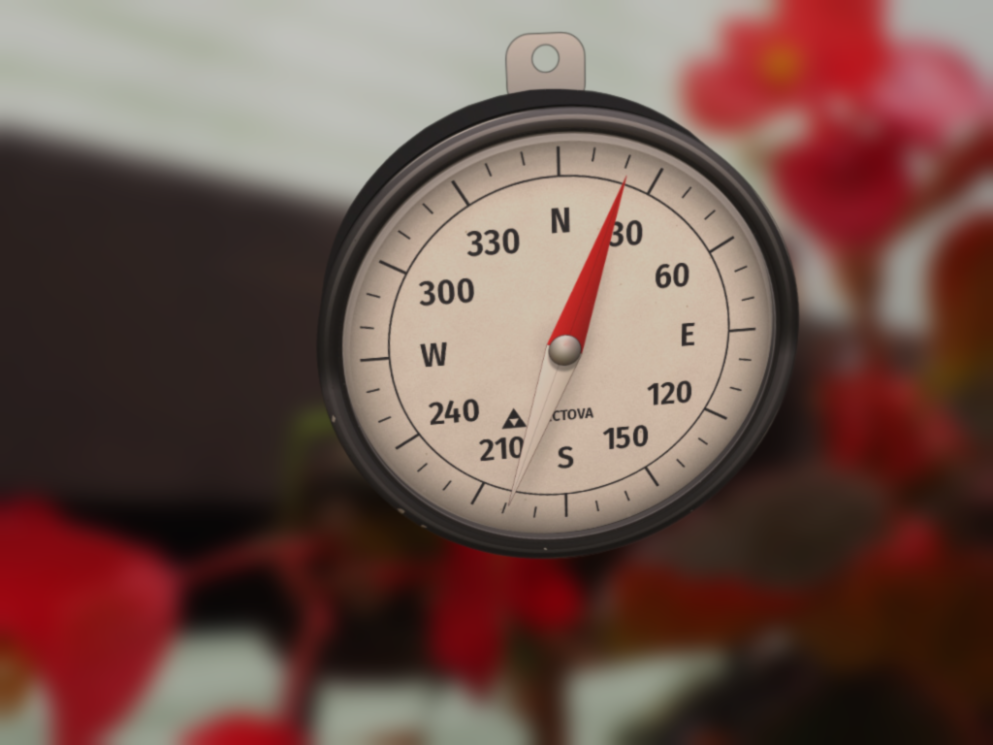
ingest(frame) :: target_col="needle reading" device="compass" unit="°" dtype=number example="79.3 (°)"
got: 20 (°)
